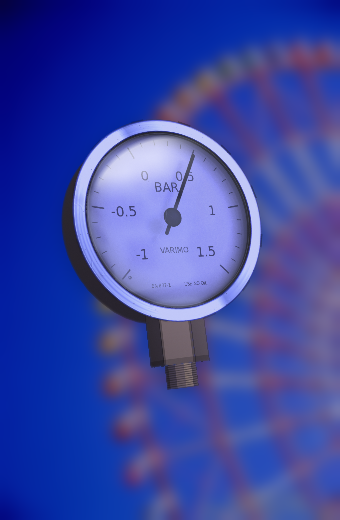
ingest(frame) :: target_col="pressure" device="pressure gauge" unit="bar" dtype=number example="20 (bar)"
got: 0.5 (bar)
